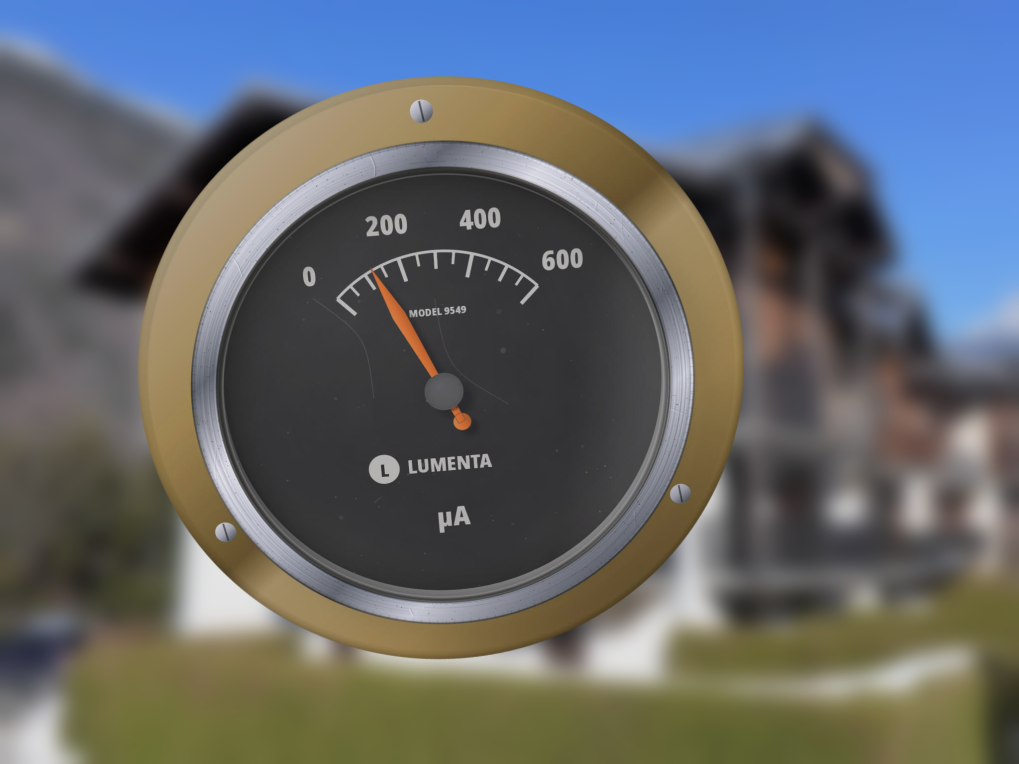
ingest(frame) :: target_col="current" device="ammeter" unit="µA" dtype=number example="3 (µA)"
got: 125 (µA)
